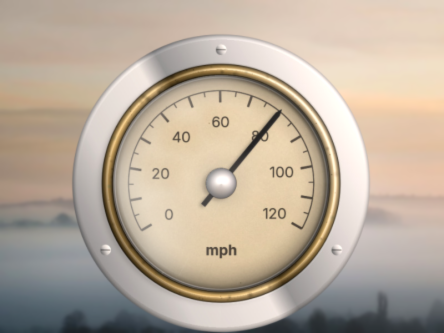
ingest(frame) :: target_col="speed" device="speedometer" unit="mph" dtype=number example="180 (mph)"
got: 80 (mph)
